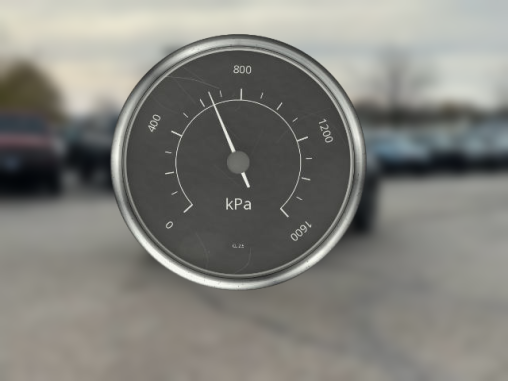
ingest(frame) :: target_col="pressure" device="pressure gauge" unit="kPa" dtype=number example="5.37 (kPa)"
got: 650 (kPa)
